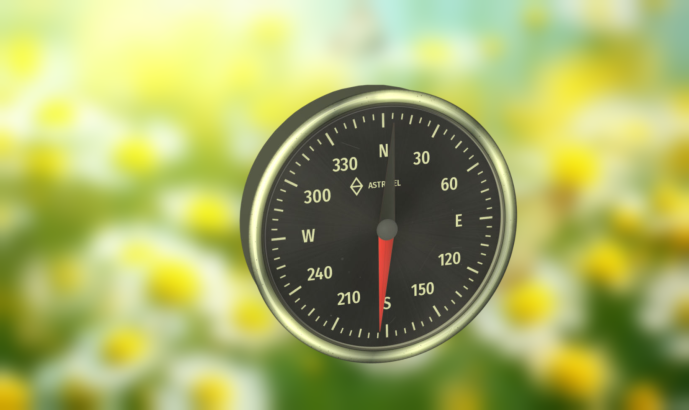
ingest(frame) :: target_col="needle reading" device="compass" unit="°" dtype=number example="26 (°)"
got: 185 (°)
